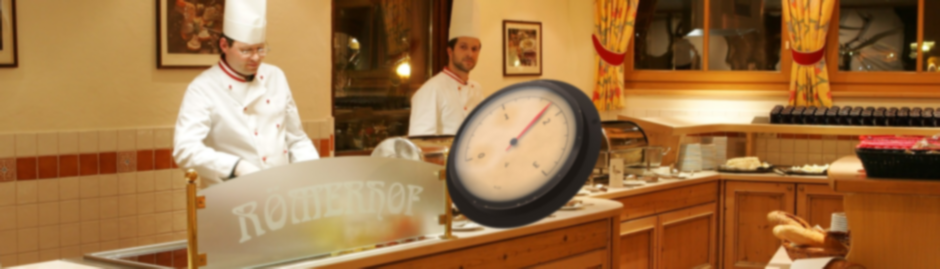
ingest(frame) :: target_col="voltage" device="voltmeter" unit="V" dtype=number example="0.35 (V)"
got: 1.8 (V)
